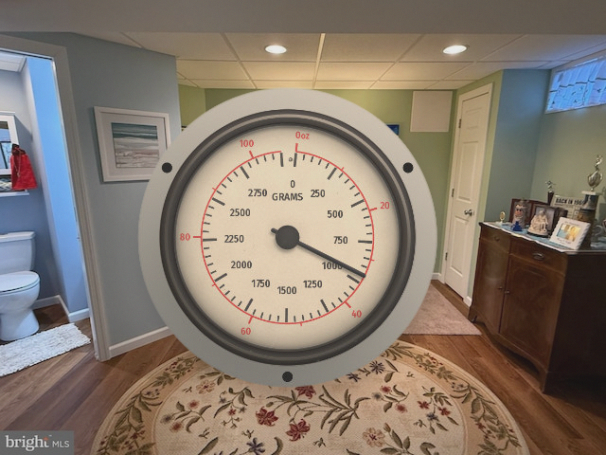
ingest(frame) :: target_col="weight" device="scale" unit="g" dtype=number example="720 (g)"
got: 950 (g)
